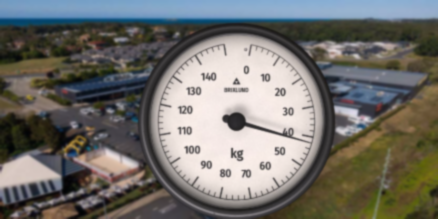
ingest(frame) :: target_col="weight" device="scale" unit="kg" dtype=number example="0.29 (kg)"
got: 42 (kg)
